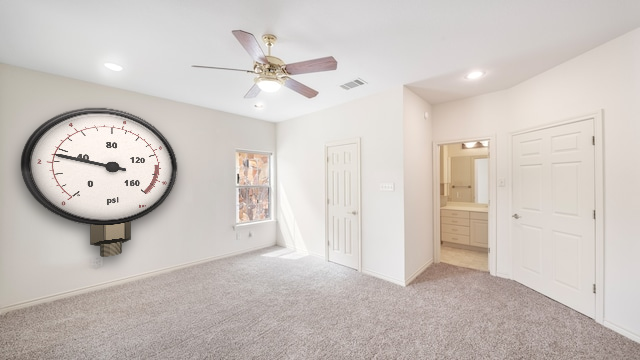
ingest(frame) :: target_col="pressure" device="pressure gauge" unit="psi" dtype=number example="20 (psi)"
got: 35 (psi)
